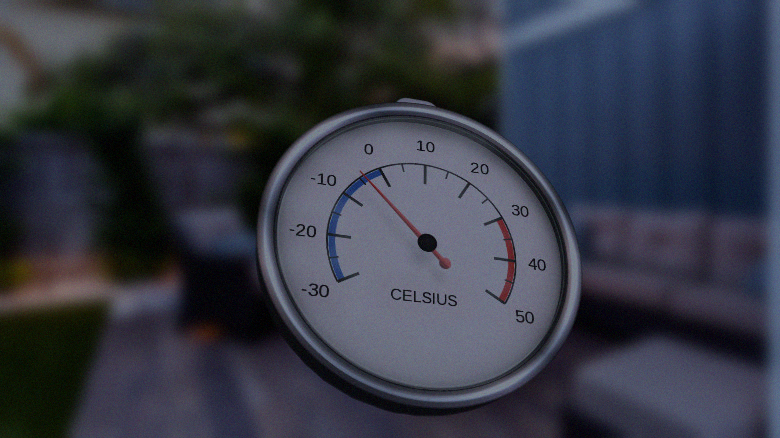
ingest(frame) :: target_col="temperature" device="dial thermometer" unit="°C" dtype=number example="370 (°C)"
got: -5 (°C)
